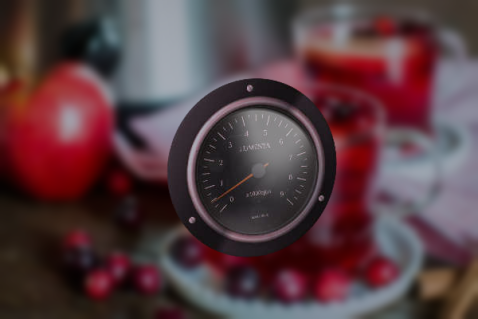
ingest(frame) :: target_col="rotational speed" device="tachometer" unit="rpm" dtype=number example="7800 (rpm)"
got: 500 (rpm)
